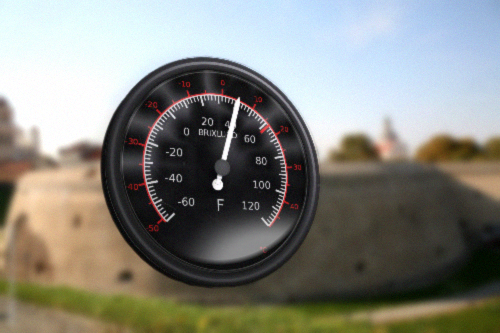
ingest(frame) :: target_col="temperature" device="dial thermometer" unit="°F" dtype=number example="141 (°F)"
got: 40 (°F)
